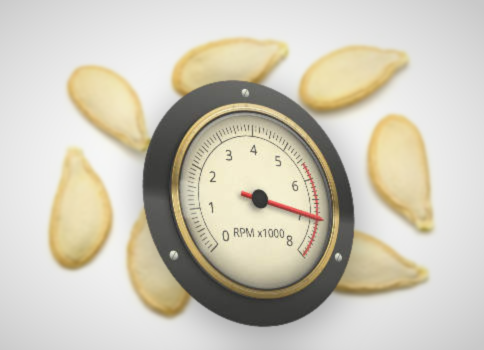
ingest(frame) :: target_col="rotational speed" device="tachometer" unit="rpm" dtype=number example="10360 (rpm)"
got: 7000 (rpm)
